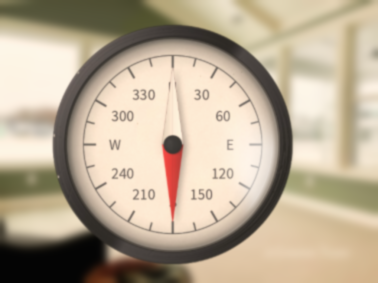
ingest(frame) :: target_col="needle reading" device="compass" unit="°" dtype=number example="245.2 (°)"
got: 180 (°)
